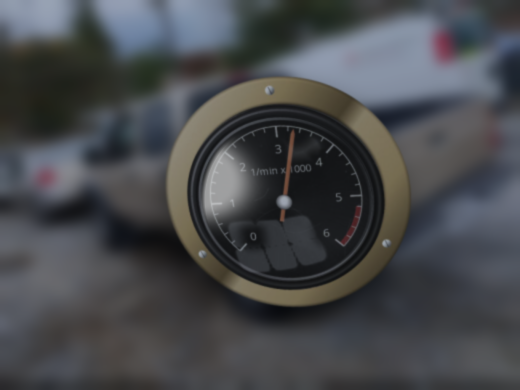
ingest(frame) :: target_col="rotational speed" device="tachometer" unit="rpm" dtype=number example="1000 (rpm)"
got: 3300 (rpm)
